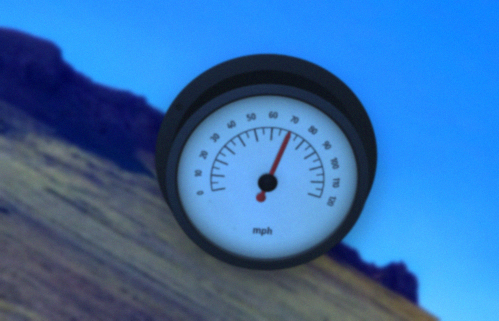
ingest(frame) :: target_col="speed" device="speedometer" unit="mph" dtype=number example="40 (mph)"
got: 70 (mph)
